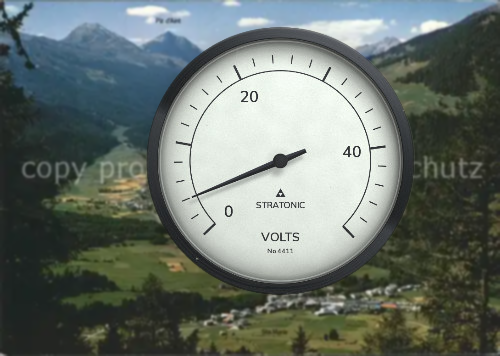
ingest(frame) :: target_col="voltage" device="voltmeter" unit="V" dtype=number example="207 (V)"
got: 4 (V)
